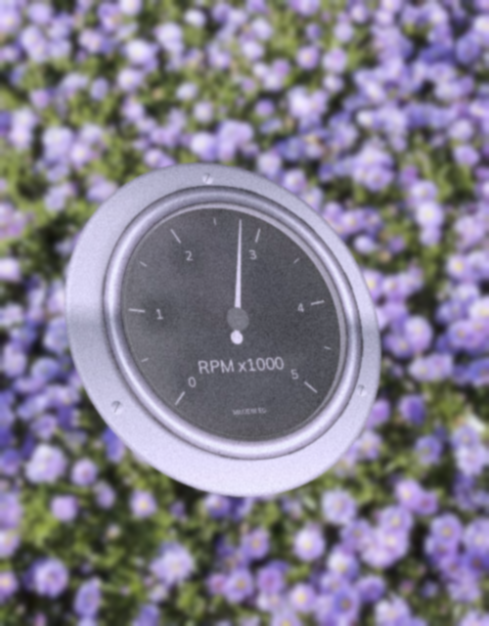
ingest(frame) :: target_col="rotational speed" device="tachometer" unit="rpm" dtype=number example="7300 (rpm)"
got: 2750 (rpm)
